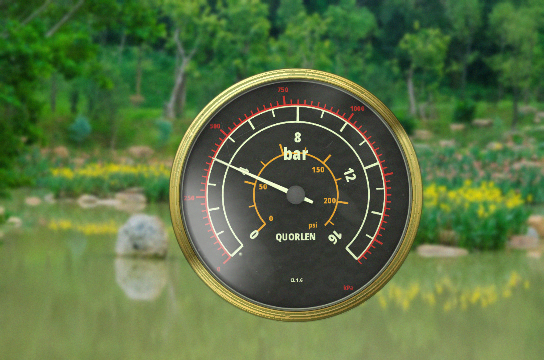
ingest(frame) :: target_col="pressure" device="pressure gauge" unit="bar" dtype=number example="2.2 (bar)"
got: 4 (bar)
